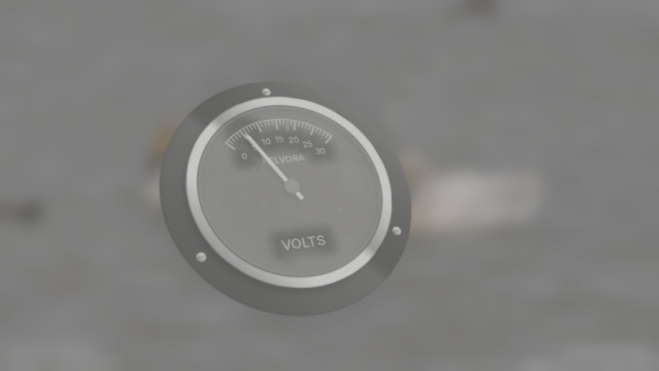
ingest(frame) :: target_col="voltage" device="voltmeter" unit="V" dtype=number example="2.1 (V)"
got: 5 (V)
